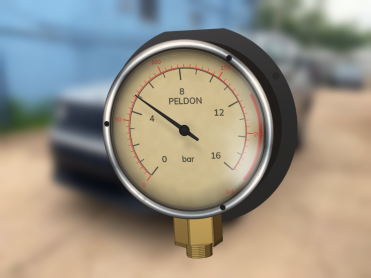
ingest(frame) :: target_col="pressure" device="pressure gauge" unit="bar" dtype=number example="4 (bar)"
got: 5 (bar)
